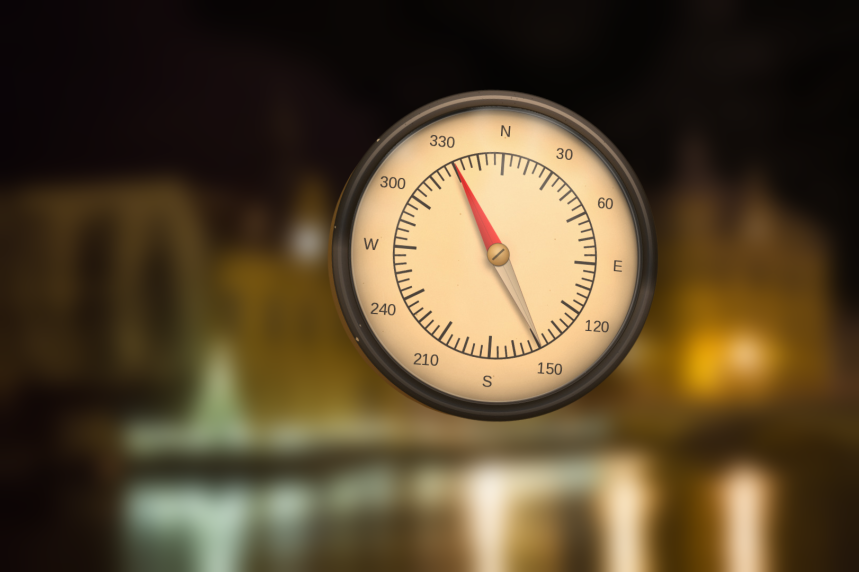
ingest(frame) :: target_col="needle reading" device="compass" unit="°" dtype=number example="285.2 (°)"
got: 330 (°)
